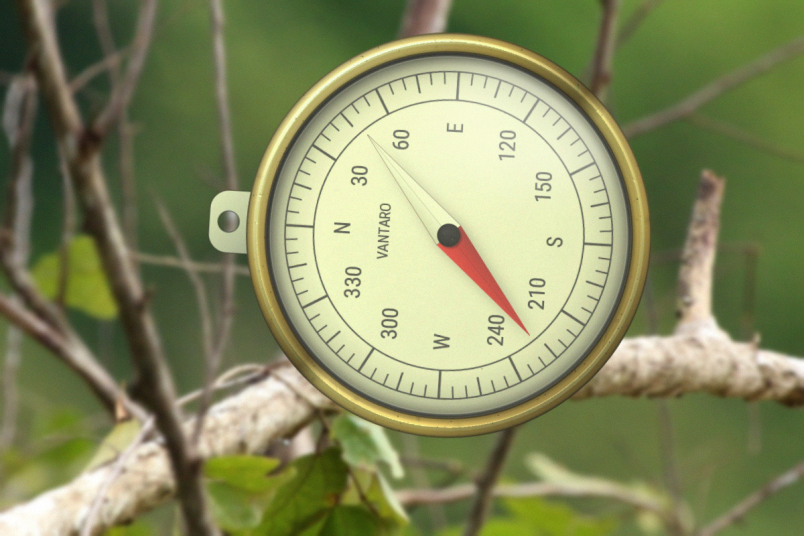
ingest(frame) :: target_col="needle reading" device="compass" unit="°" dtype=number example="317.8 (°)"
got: 227.5 (°)
